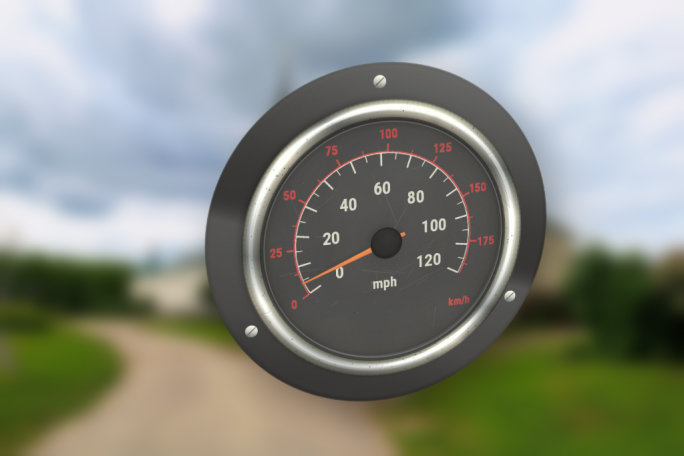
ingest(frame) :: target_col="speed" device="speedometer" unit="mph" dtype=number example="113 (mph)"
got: 5 (mph)
